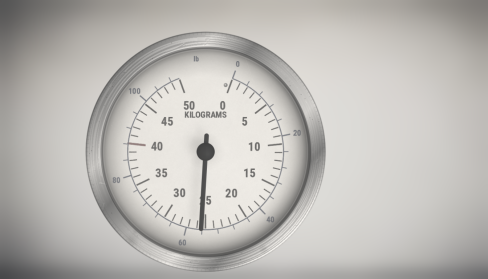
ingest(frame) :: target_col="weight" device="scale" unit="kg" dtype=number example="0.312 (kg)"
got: 25.5 (kg)
